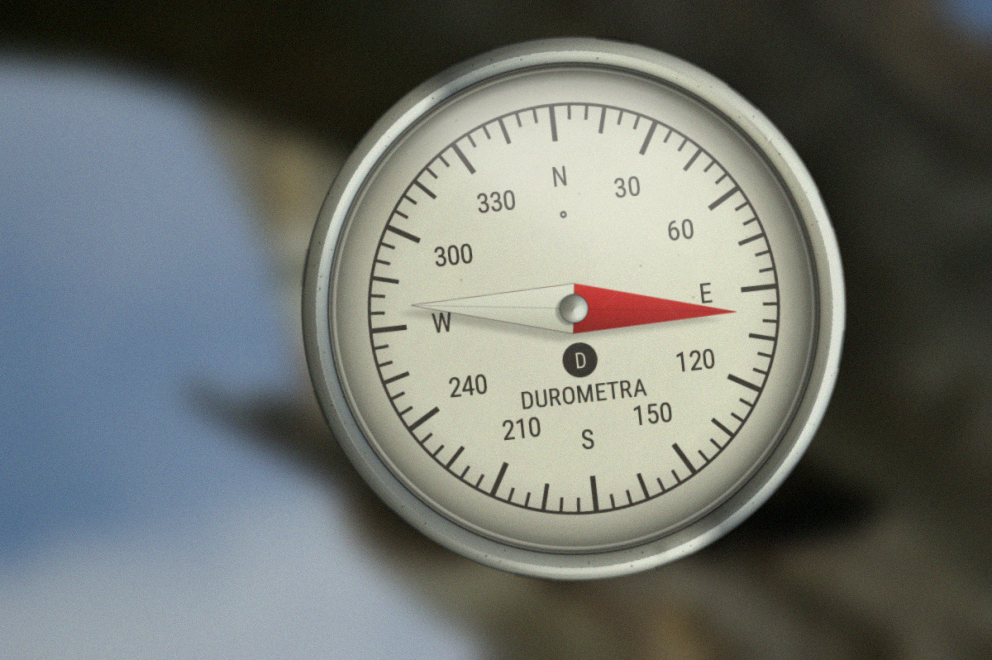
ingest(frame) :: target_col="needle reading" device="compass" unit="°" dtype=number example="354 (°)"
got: 97.5 (°)
